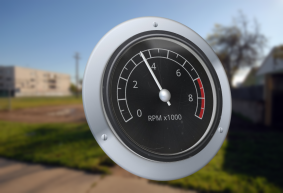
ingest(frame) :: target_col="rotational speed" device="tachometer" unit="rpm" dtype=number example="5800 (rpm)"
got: 3500 (rpm)
